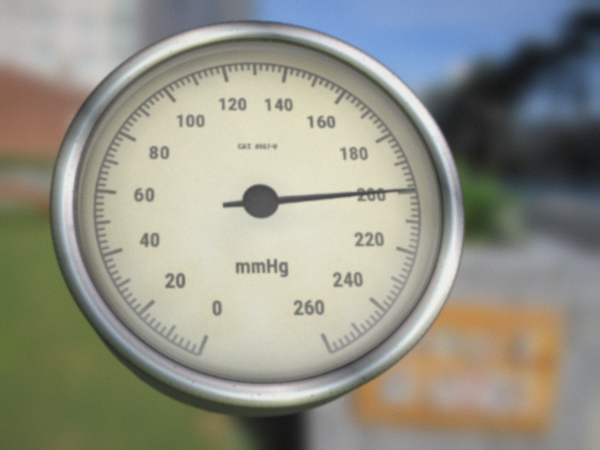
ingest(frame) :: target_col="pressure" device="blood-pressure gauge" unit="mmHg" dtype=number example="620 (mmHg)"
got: 200 (mmHg)
